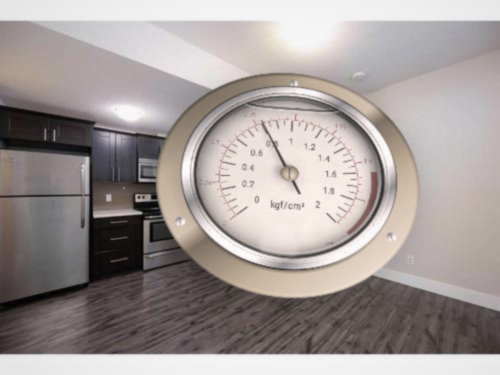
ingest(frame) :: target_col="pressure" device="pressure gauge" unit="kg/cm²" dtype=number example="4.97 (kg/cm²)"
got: 0.8 (kg/cm²)
